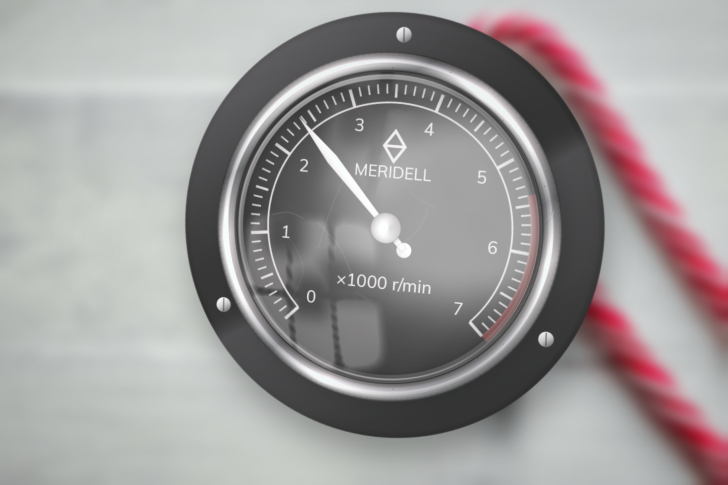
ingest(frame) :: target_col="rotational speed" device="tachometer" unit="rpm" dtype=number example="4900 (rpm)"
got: 2400 (rpm)
